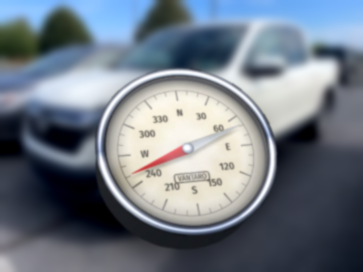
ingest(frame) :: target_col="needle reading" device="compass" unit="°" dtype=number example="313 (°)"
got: 250 (°)
